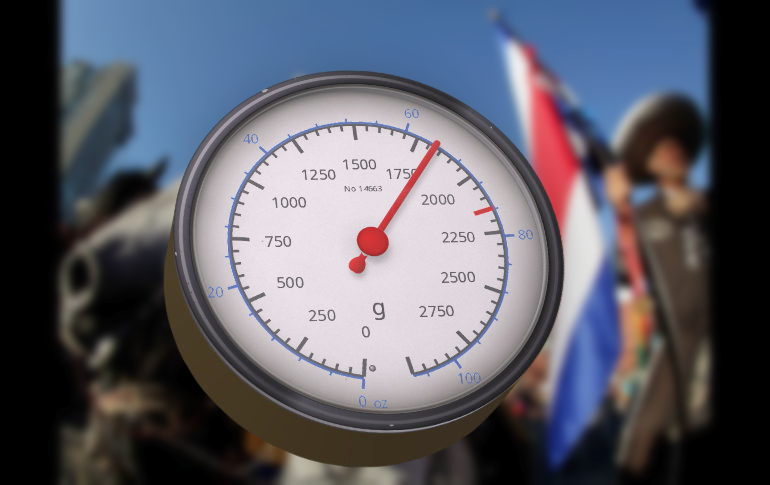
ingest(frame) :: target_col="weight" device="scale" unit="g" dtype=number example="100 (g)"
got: 1825 (g)
